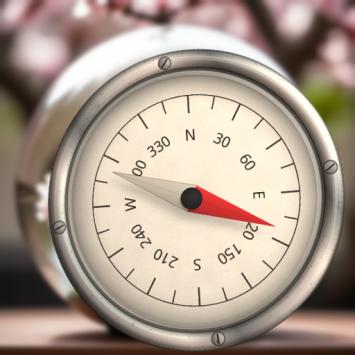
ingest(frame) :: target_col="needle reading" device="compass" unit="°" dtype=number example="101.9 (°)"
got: 112.5 (°)
